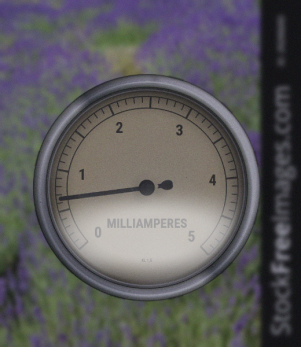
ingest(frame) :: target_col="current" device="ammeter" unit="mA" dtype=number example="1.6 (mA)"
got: 0.65 (mA)
